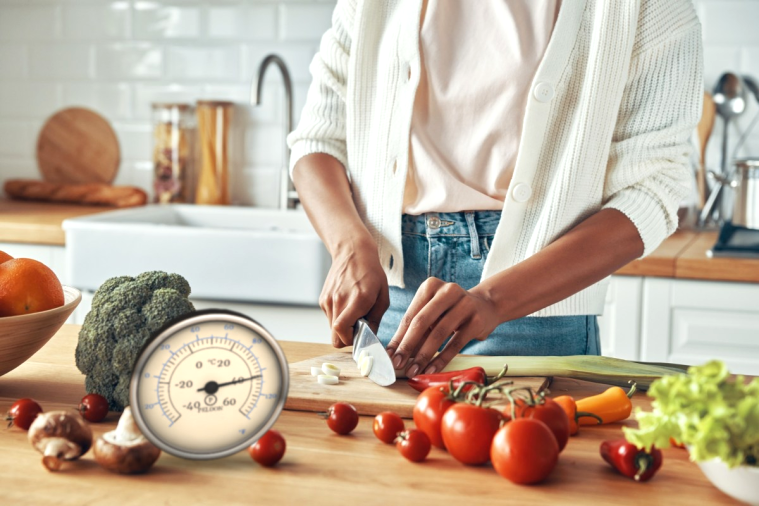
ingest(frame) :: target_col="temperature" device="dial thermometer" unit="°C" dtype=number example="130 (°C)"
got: 40 (°C)
